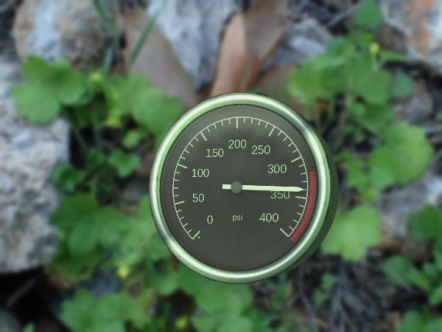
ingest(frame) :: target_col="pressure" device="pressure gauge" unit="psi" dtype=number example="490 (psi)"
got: 340 (psi)
